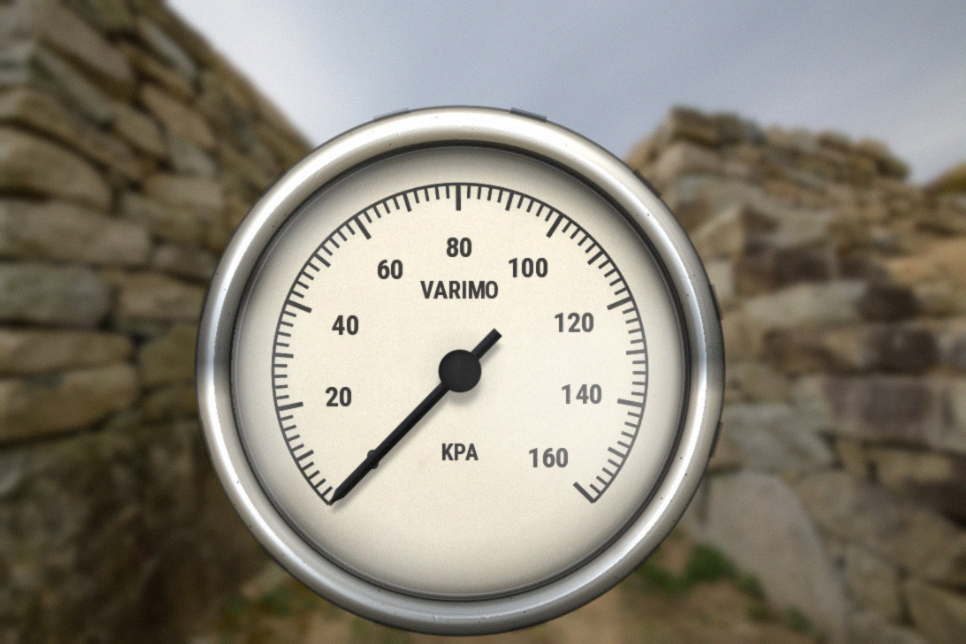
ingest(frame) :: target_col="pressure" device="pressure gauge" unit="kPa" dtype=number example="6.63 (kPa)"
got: 0 (kPa)
